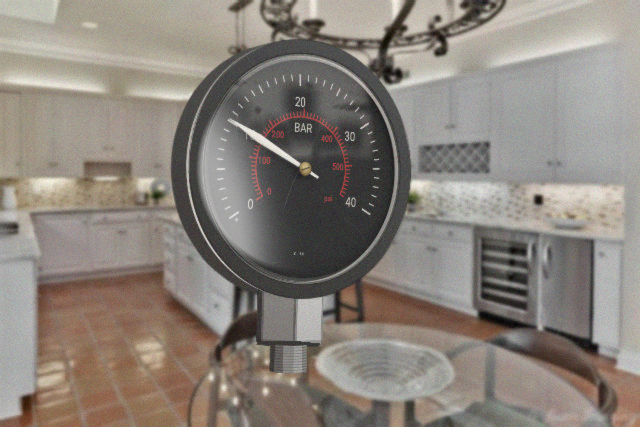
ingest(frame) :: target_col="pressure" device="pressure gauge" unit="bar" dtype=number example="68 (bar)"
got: 10 (bar)
